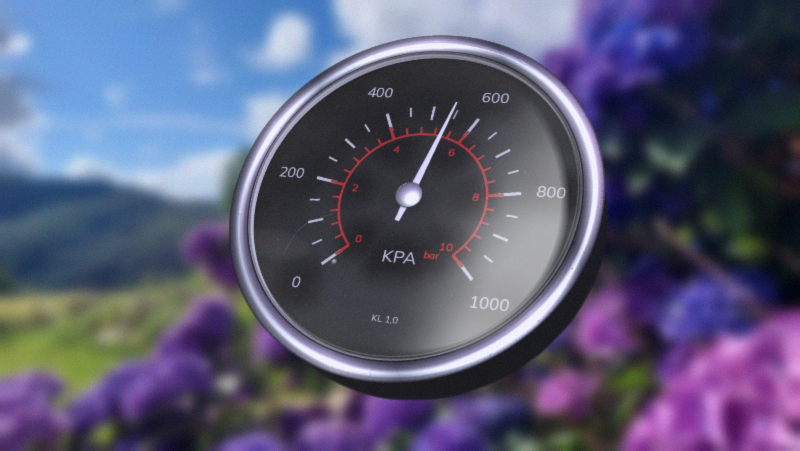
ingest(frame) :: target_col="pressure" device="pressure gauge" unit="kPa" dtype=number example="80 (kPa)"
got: 550 (kPa)
